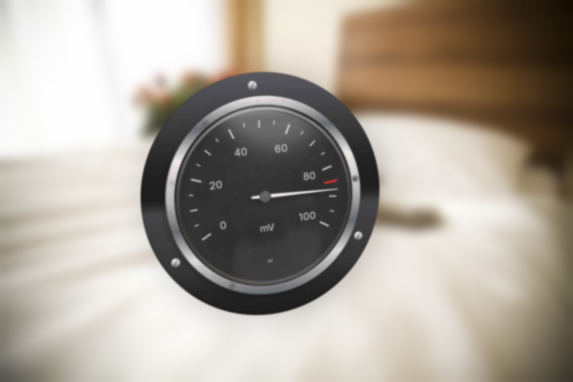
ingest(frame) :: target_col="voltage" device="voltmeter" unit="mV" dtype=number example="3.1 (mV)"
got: 87.5 (mV)
